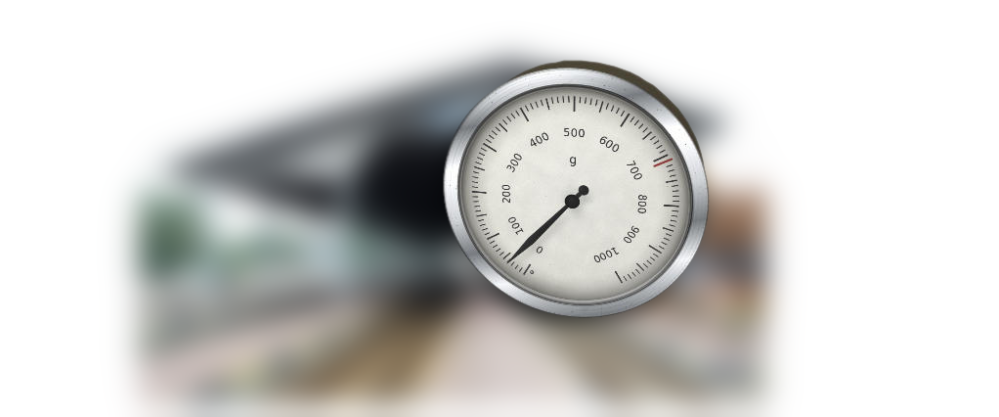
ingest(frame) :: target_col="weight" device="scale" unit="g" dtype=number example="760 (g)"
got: 40 (g)
